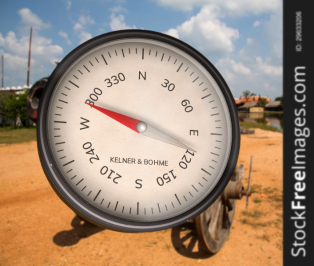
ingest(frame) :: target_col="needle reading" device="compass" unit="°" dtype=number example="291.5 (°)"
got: 290 (°)
